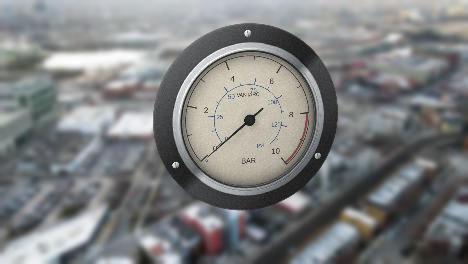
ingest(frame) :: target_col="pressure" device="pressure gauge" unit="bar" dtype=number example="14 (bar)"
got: 0 (bar)
